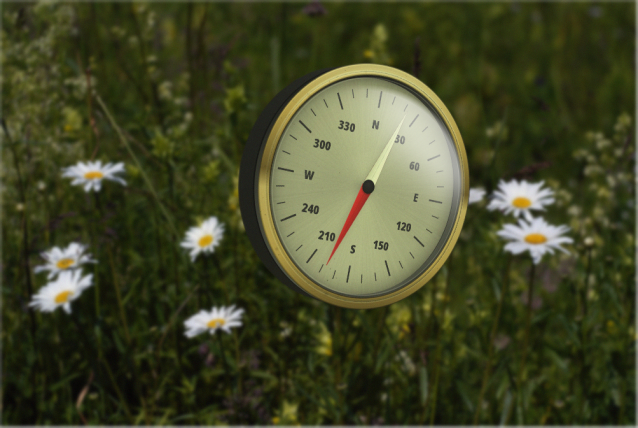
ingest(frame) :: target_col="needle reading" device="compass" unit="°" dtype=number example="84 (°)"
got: 200 (°)
